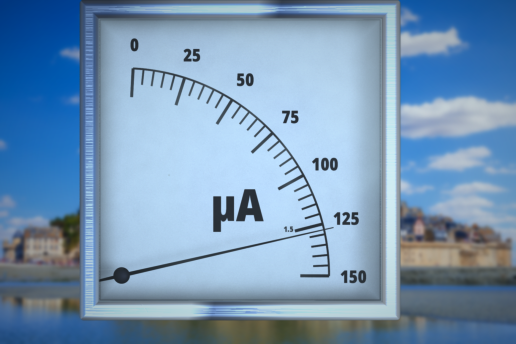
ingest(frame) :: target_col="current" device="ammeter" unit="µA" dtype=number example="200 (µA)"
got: 127.5 (µA)
